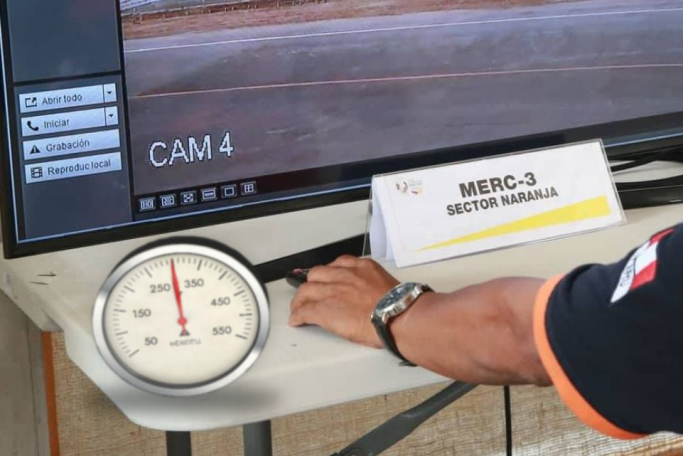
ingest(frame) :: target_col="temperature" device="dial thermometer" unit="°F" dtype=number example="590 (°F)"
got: 300 (°F)
